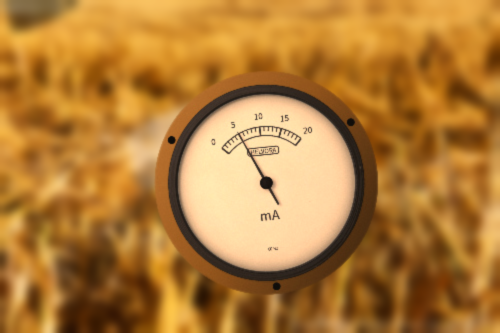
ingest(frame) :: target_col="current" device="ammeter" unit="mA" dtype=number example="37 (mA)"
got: 5 (mA)
